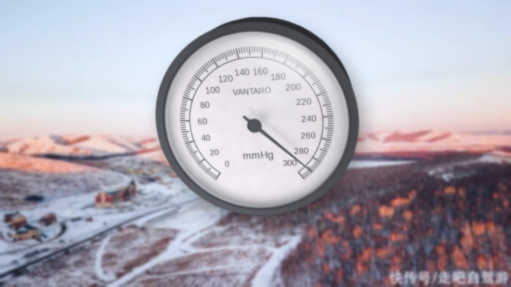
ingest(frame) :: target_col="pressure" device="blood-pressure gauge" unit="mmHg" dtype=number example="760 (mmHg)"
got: 290 (mmHg)
